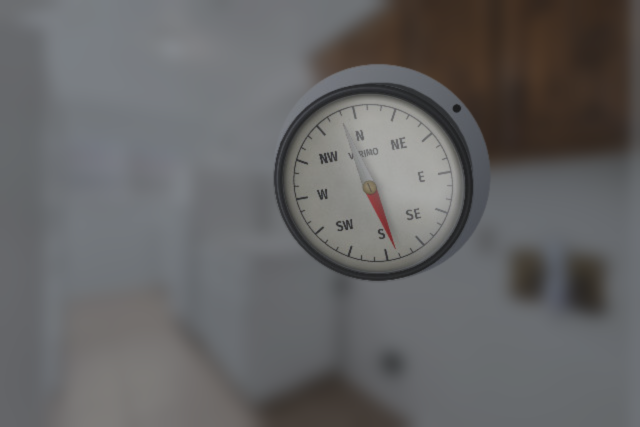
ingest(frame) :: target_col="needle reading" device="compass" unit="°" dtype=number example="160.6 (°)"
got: 170 (°)
